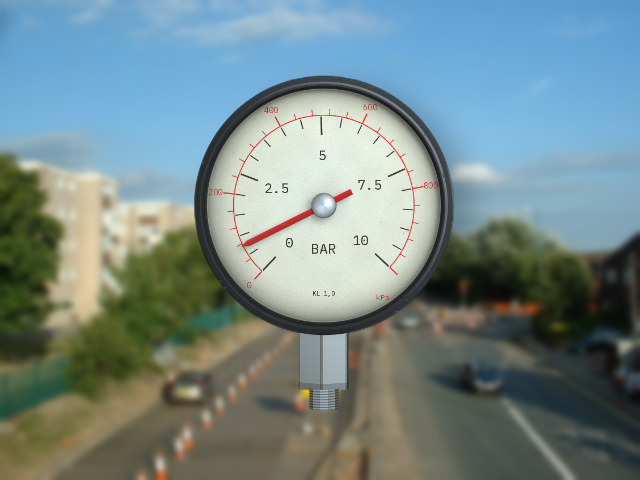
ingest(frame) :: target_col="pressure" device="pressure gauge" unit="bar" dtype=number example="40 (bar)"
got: 0.75 (bar)
